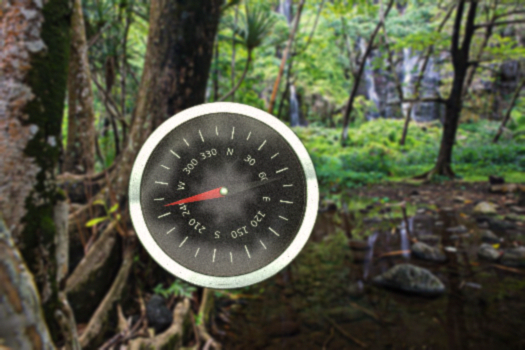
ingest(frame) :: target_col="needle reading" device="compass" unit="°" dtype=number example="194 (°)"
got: 247.5 (°)
